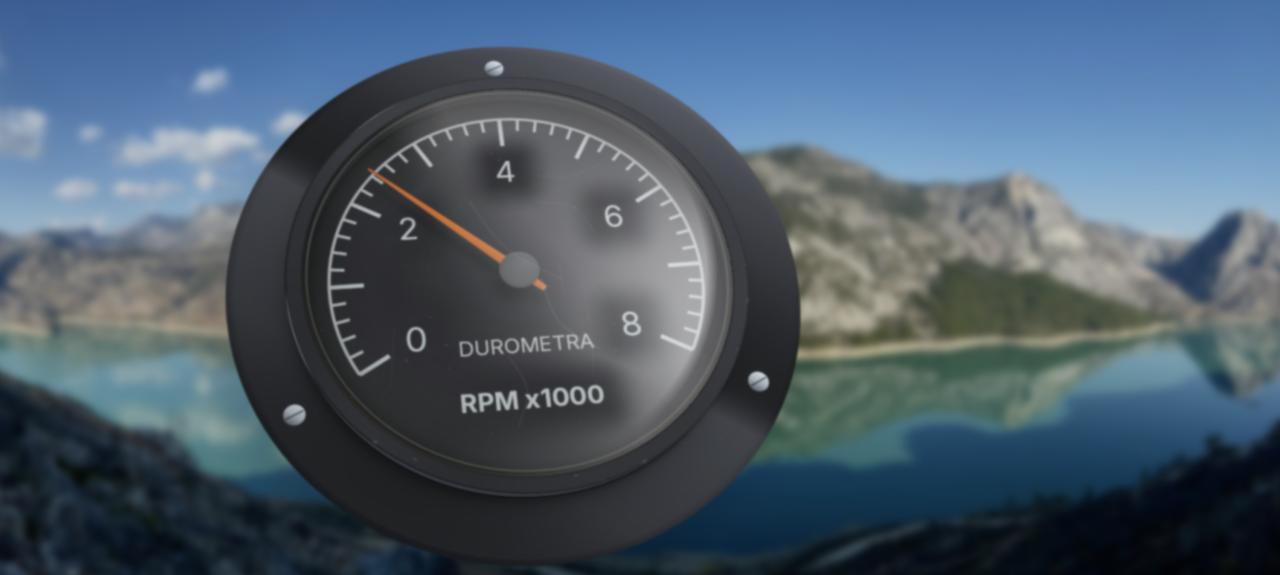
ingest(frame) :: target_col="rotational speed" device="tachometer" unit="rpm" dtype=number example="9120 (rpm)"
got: 2400 (rpm)
